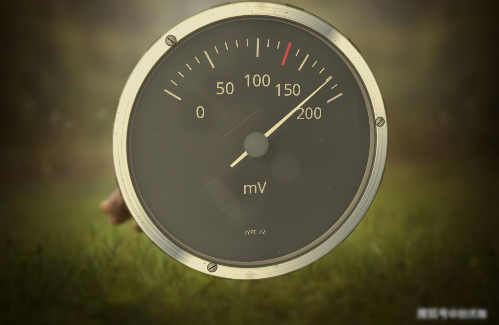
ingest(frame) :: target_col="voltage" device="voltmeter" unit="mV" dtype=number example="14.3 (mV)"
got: 180 (mV)
